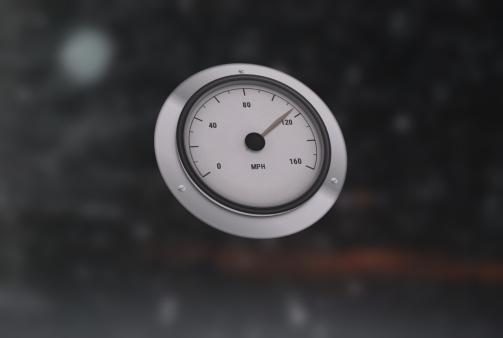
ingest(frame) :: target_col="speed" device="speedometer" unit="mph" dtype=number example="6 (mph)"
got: 115 (mph)
